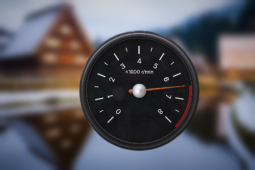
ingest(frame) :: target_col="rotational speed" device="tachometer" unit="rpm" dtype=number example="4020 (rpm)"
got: 6500 (rpm)
